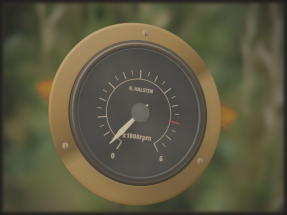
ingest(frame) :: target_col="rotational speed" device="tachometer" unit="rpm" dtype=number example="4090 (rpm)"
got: 250 (rpm)
